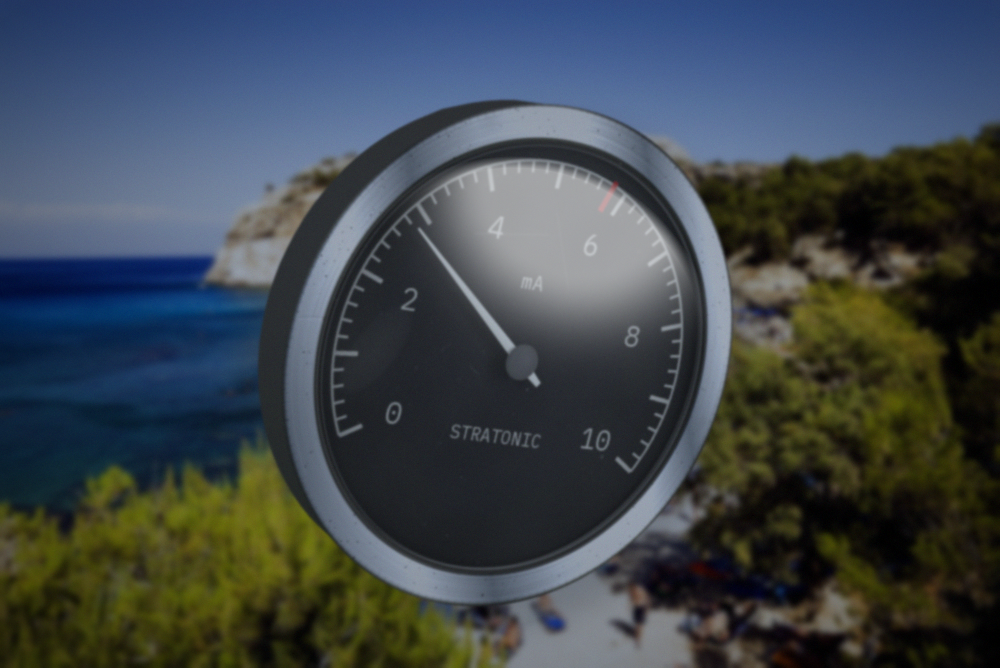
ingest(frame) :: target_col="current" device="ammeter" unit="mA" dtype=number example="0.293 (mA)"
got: 2.8 (mA)
